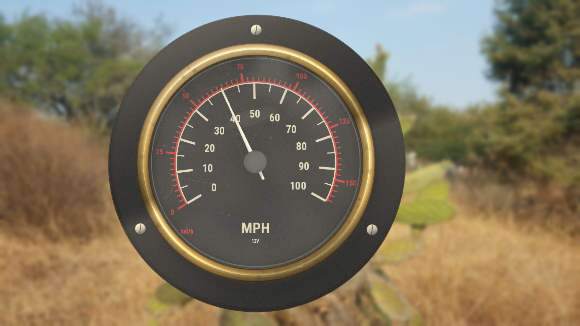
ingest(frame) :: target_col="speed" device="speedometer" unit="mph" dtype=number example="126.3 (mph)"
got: 40 (mph)
